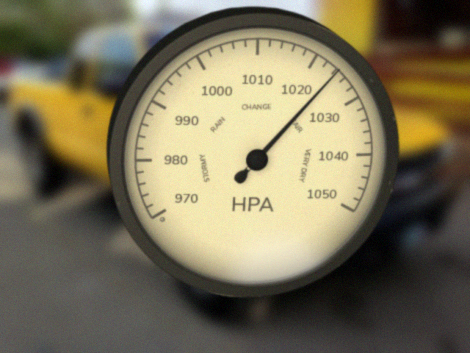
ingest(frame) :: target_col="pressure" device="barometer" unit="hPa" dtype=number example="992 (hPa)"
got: 1024 (hPa)
